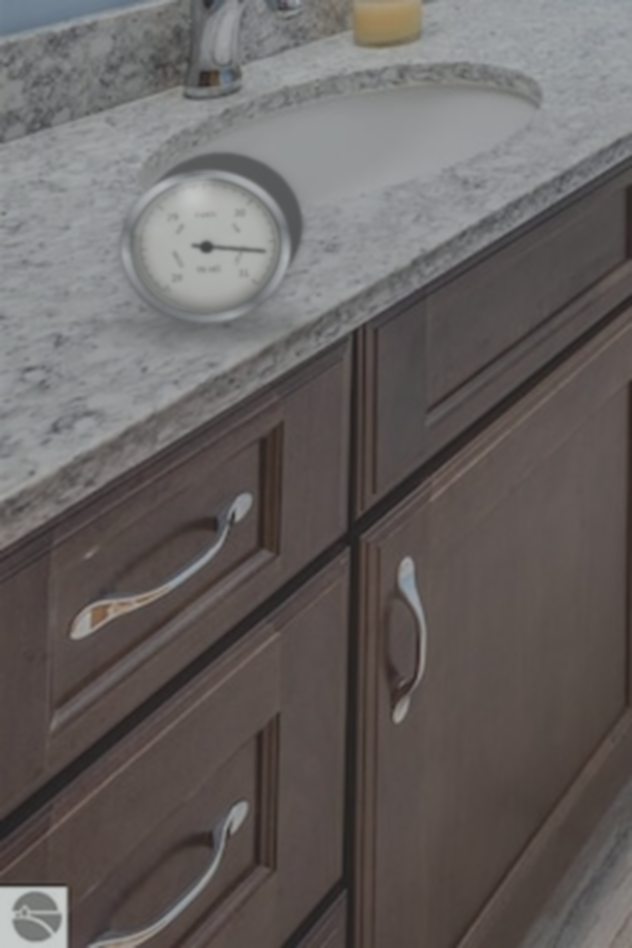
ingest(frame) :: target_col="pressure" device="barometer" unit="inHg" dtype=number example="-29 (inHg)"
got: 30.6 (inHg)
